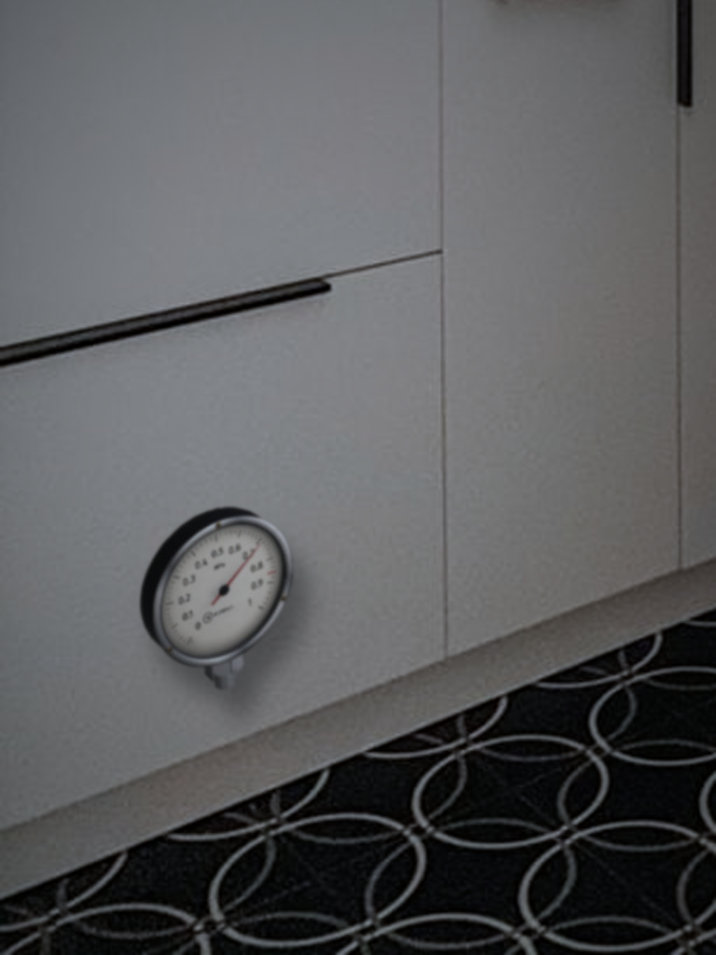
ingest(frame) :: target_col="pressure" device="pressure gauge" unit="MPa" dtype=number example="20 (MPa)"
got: 0.7 (MPa)
